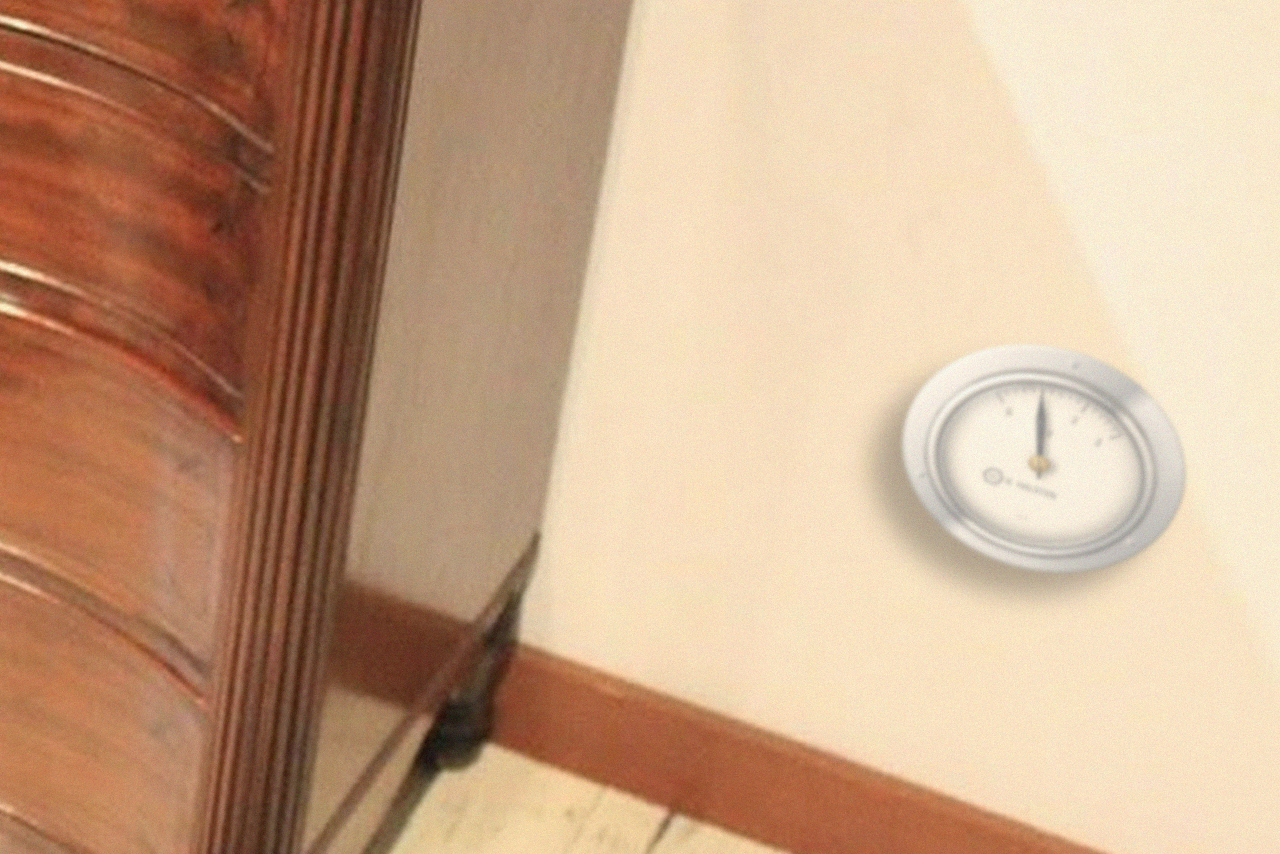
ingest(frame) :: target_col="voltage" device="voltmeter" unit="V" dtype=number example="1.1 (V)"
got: 1 (V)
